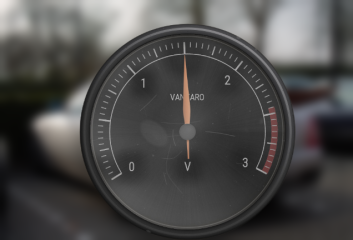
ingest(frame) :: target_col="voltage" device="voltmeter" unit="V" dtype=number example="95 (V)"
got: 1.5 (V)
